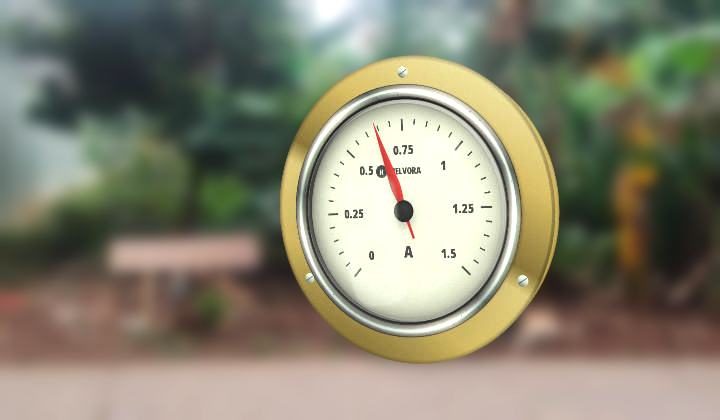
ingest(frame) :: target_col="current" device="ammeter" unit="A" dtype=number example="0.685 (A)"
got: 0.65 (A)
